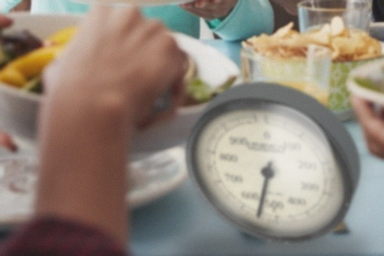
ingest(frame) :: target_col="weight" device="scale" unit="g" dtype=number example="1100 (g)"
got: 550 (g)
